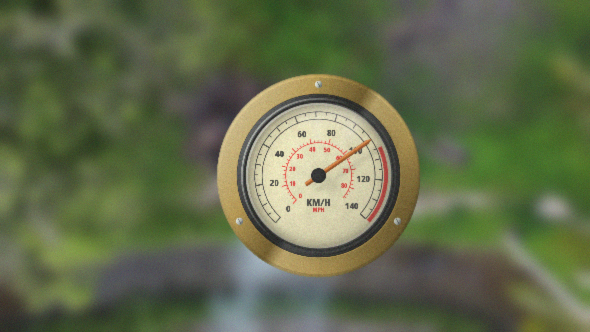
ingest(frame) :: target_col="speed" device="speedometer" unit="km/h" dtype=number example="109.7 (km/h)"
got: 100 (km/h)
